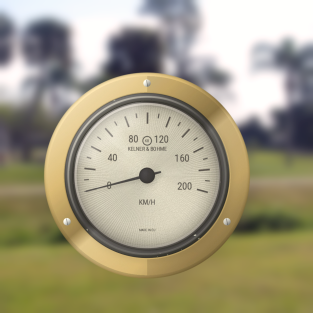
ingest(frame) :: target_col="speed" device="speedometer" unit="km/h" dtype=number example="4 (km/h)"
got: 0 (km/h)
